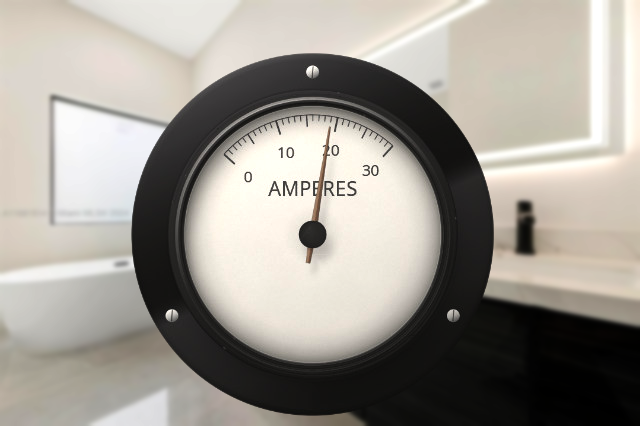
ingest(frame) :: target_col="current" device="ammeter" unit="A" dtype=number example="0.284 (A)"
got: 19 (A)
